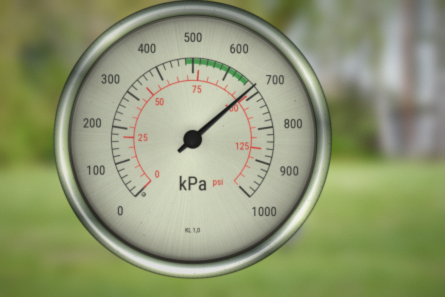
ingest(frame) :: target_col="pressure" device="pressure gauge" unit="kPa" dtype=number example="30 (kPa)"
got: 680 (kPa)
